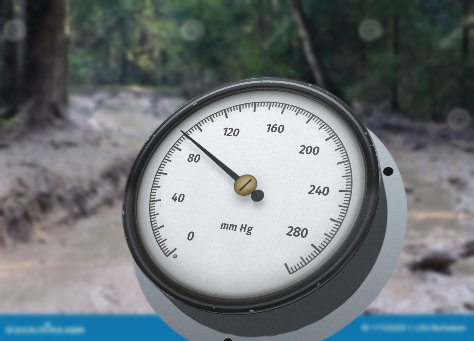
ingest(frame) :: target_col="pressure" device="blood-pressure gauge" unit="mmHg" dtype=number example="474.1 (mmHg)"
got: 90 (mmHg)
